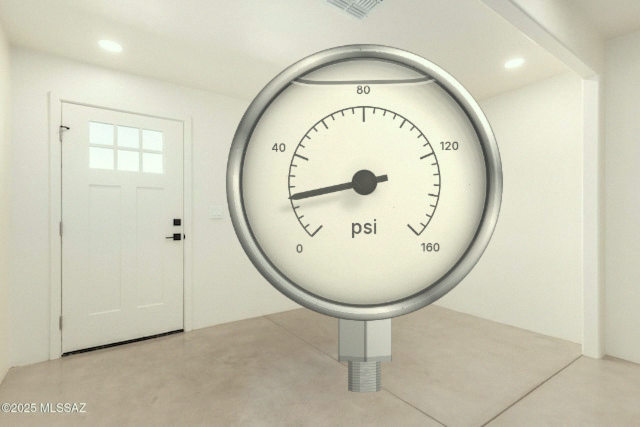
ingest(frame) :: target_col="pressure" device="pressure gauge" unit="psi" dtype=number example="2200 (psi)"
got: 20 (psi)
